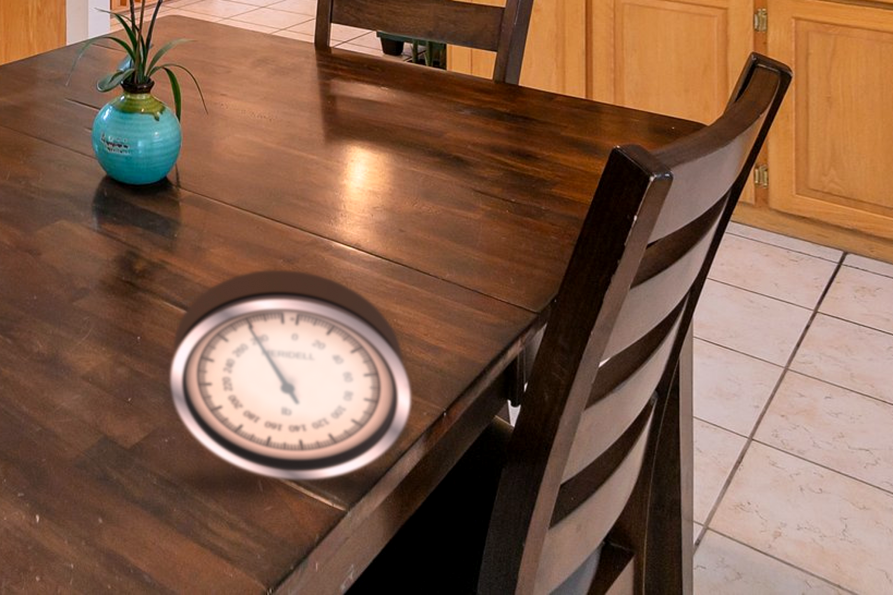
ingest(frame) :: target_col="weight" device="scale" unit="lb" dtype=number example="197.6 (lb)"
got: 280 (lb)
